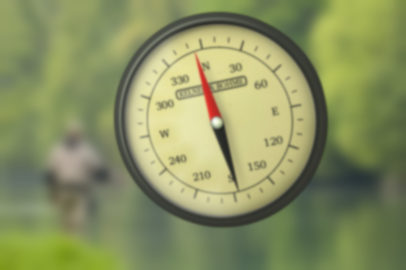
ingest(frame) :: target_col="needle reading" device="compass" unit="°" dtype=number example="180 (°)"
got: 355 (°)
